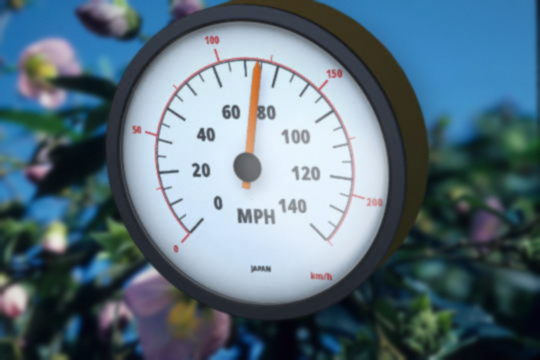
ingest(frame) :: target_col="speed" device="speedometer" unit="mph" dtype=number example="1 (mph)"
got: 75 (mph)
